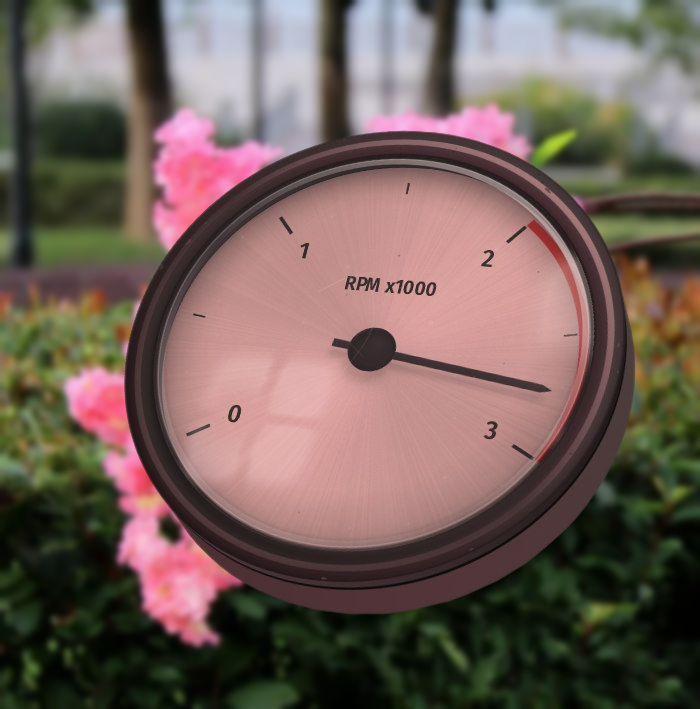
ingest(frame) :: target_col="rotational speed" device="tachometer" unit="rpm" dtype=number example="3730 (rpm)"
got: 2750 (rpm)
